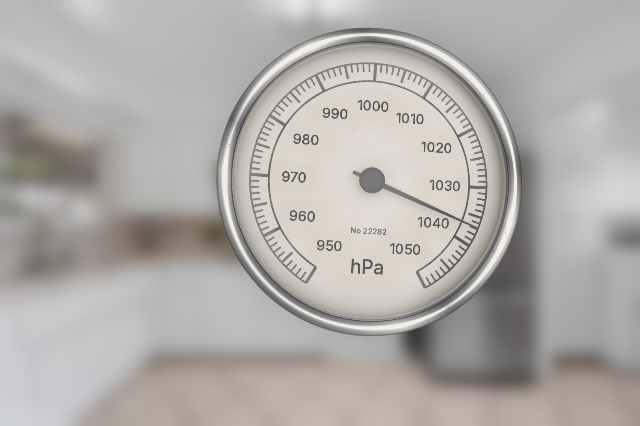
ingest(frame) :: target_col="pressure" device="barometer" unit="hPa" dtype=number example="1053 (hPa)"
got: 1037 (hPa)
